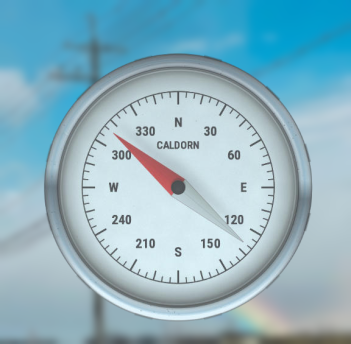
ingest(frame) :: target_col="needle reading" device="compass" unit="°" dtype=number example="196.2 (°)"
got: 310 (°)
